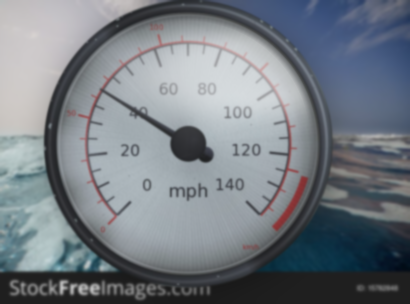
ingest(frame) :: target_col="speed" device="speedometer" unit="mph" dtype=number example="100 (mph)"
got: 40 (mph)
